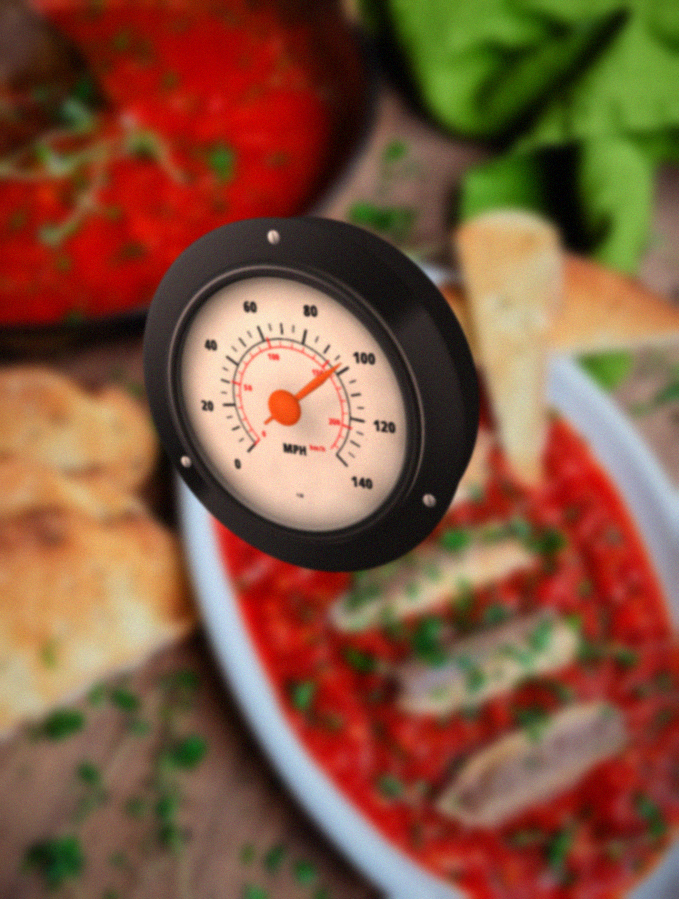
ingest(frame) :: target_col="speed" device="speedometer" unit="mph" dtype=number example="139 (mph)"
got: 97.5 (mph)
